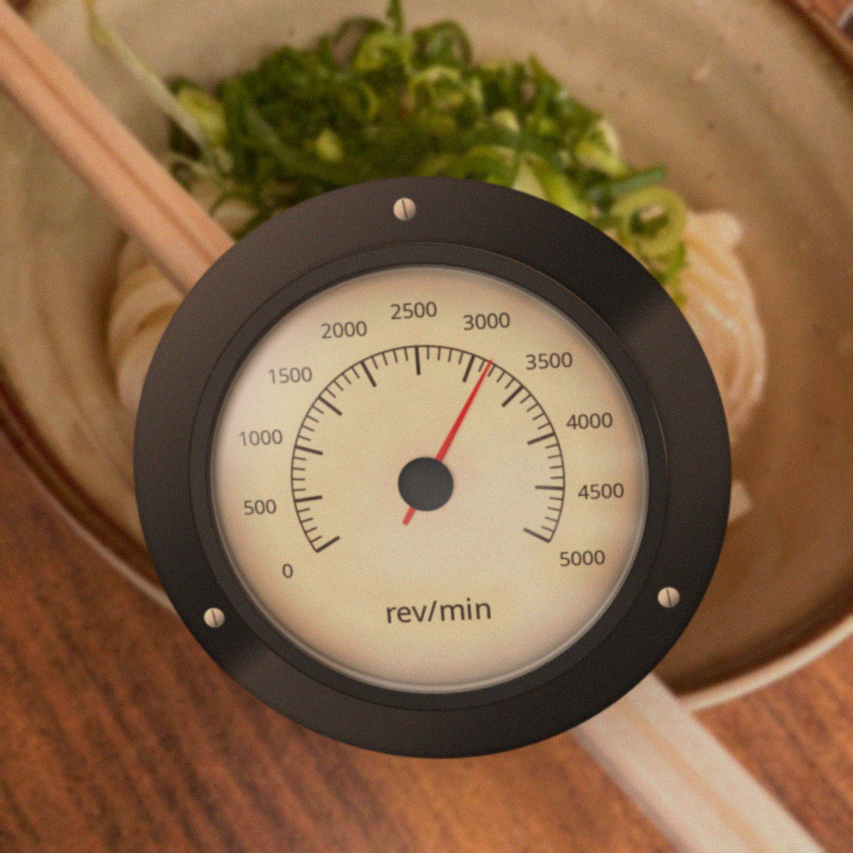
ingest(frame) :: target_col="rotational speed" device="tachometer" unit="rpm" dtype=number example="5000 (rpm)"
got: 3150 (rpm)
